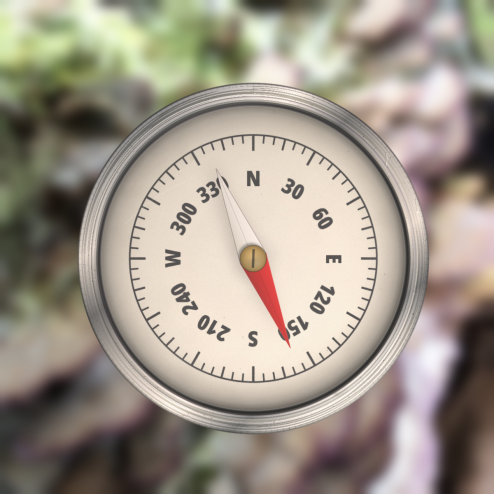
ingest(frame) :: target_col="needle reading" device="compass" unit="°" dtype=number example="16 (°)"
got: 157.5 (°)
